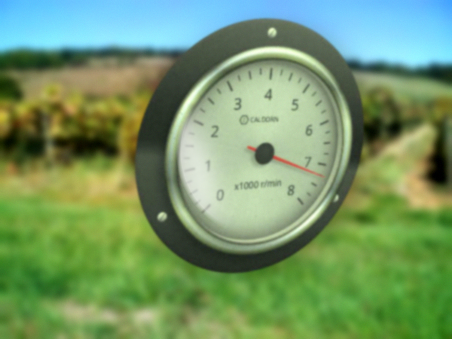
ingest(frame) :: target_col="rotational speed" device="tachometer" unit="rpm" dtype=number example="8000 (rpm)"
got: 7250 (rpm)
